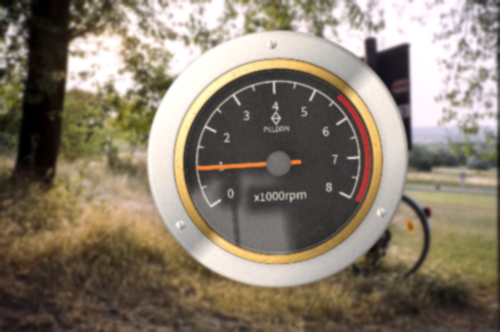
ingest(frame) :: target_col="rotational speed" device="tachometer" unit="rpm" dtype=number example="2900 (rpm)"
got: 1000 (rpm)
